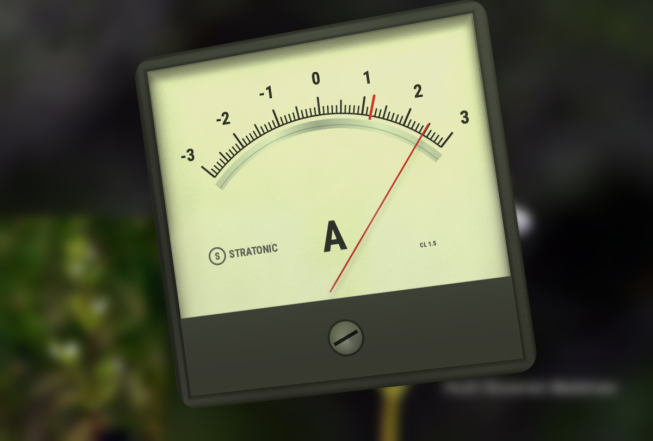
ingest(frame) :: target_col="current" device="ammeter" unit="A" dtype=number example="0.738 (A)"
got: 2.5 (A)
